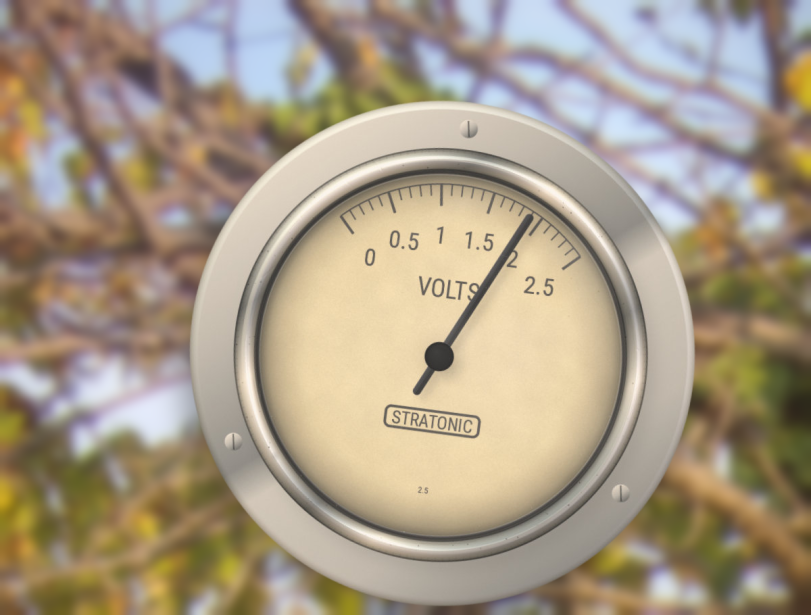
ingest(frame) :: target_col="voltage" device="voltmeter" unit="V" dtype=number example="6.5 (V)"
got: 1.9 (V)
